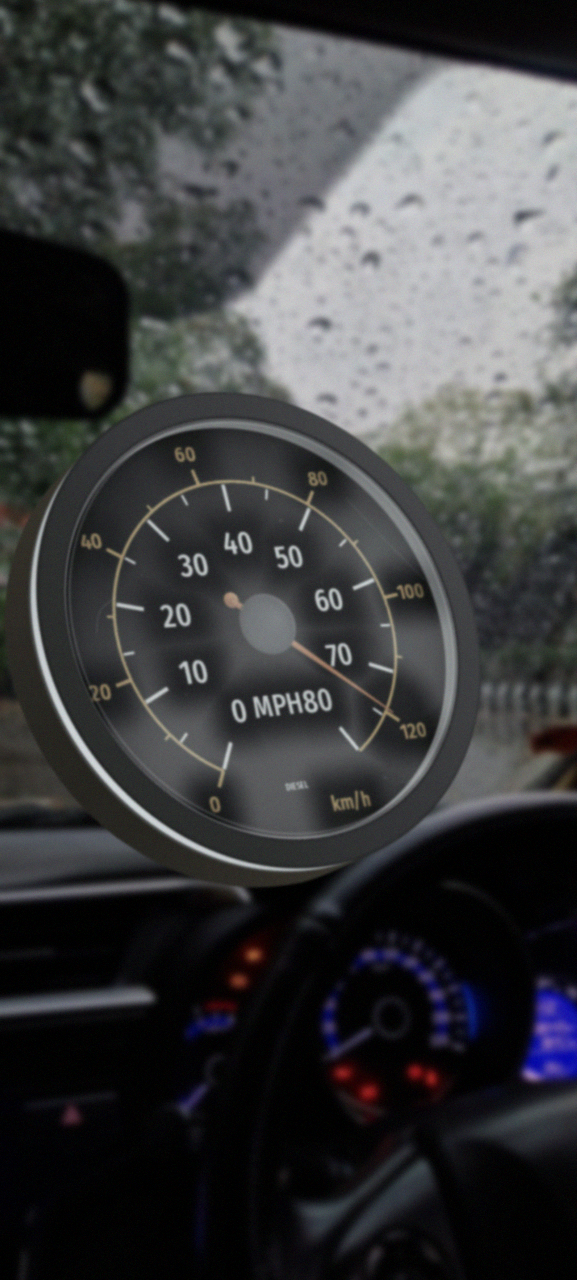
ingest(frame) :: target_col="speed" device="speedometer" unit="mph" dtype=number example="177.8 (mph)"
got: 75 (mph)
